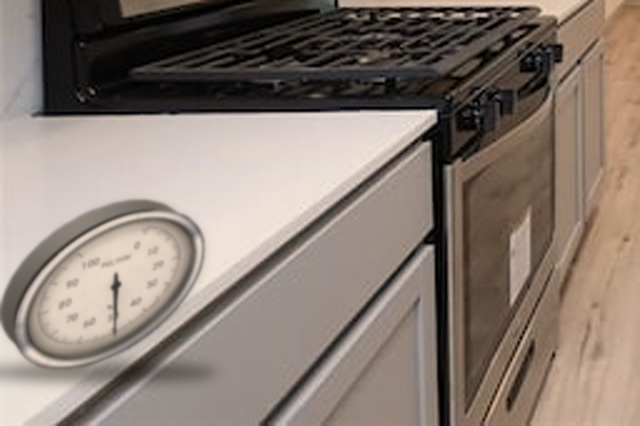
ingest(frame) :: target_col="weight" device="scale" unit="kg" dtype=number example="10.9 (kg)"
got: 50 (kg)
